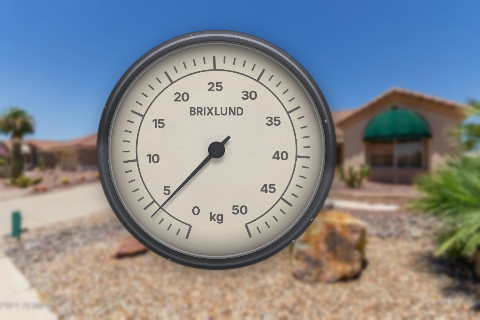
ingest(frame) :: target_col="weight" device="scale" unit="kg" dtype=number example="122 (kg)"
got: 4 (kg)
